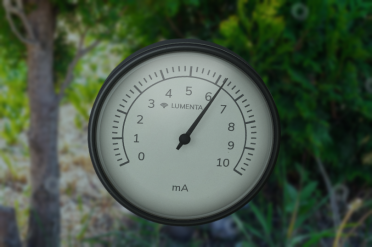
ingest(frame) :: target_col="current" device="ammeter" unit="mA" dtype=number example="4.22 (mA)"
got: 6.2 (mA)
